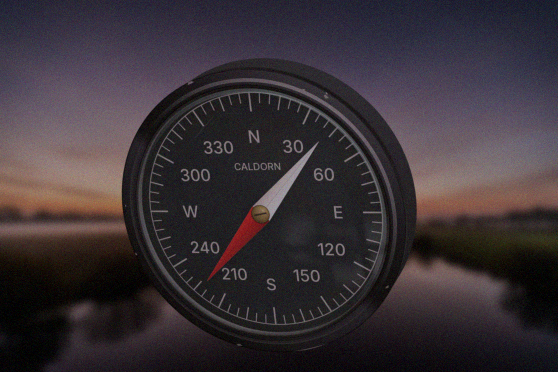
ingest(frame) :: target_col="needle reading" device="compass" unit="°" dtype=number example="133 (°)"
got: 222.5 (°)
